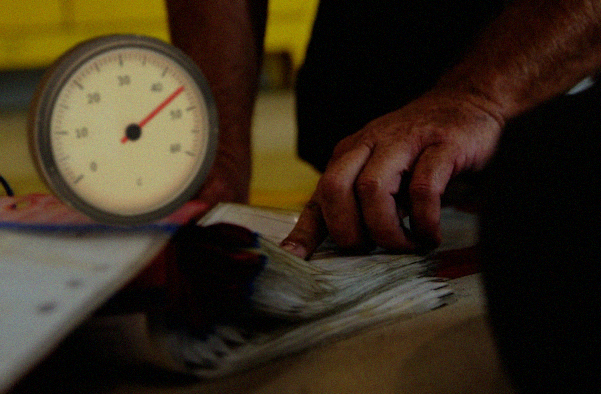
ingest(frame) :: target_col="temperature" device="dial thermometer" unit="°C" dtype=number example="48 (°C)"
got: 45 (°C)
